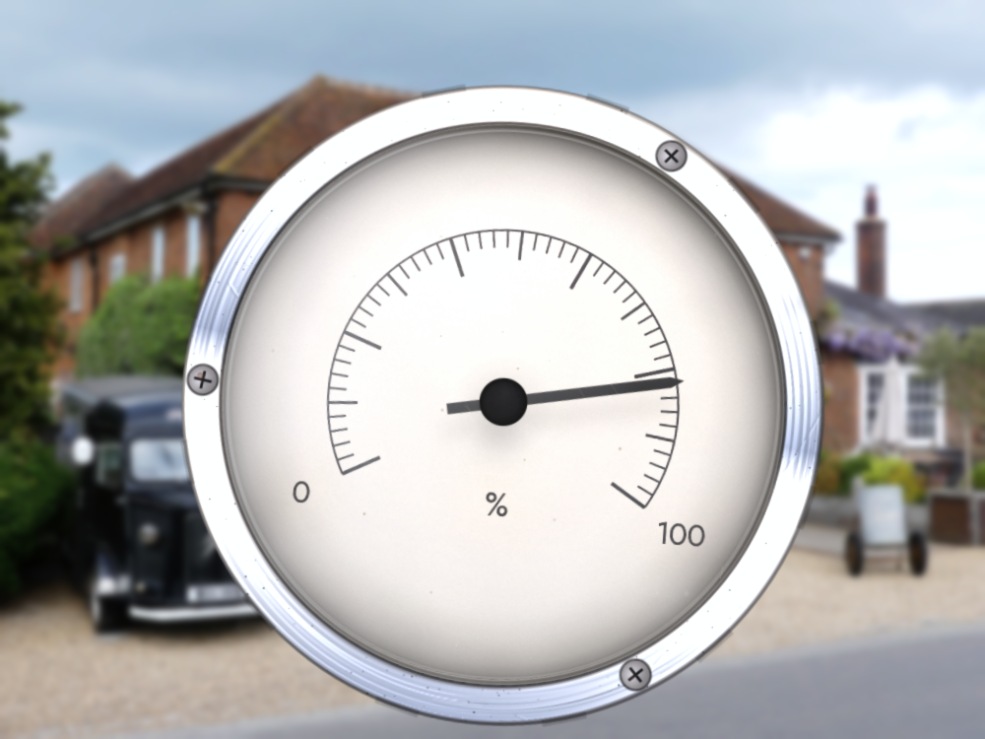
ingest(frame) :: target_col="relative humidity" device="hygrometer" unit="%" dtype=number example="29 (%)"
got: 82 (%)
